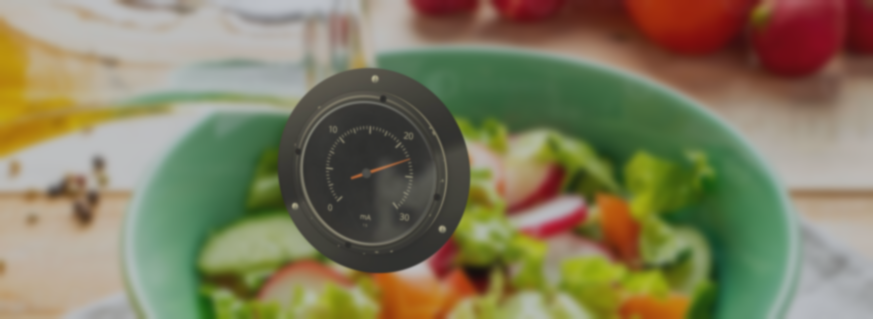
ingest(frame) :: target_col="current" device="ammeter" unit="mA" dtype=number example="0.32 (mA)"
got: 22.5 (mA)
